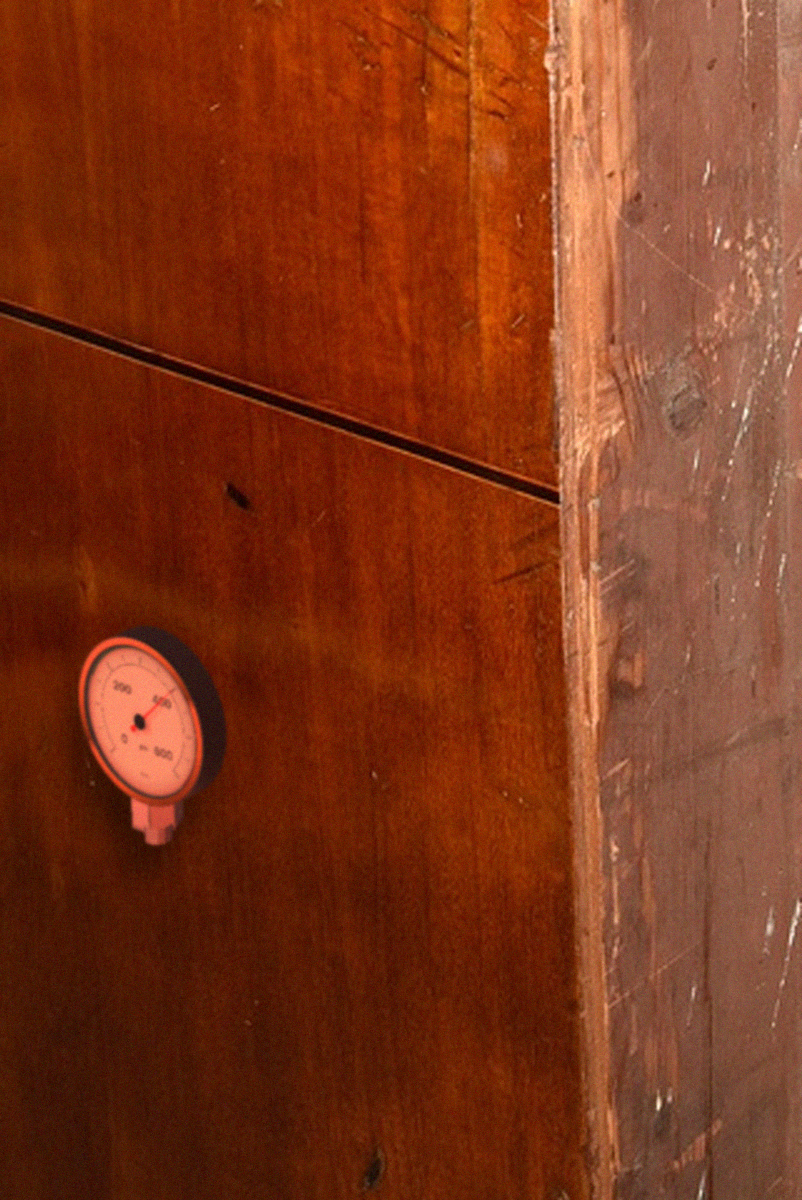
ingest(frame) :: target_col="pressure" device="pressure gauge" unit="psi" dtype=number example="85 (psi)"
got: 400 (psi)
